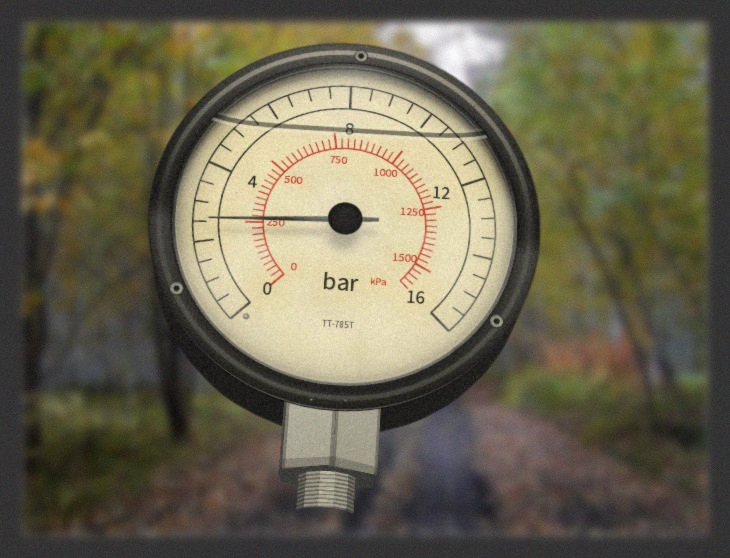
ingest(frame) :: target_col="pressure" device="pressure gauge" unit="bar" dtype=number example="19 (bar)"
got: 2.5 (bar)
